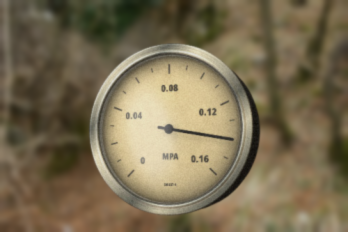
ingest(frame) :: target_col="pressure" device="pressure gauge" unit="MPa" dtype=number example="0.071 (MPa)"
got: 0.14 (MPa)
